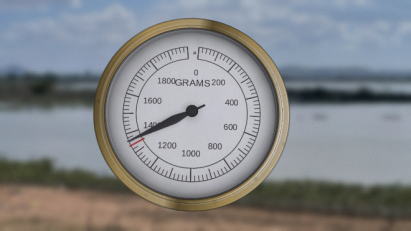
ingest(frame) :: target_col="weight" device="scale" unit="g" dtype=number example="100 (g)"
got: 1360 (g)
